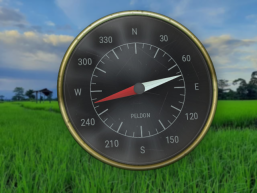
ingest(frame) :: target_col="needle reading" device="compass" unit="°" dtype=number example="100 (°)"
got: 255 (°)
